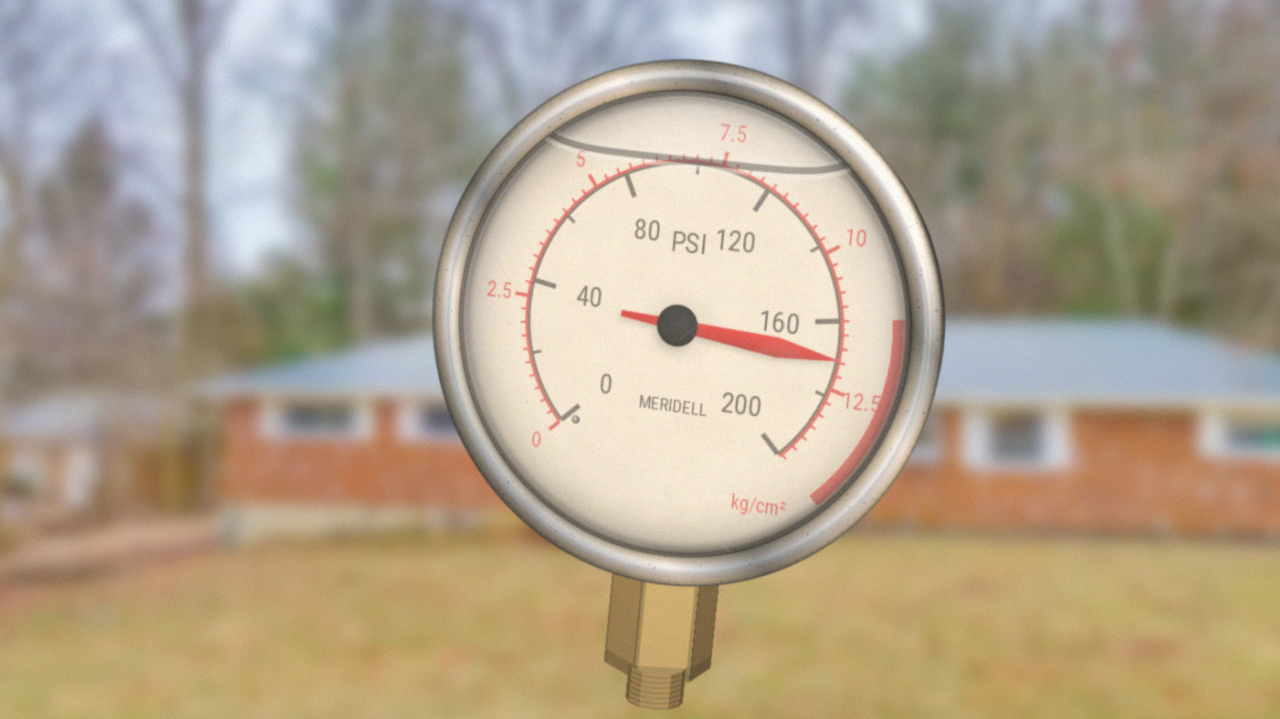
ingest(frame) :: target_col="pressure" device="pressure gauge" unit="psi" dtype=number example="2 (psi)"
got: 170 (psi)
